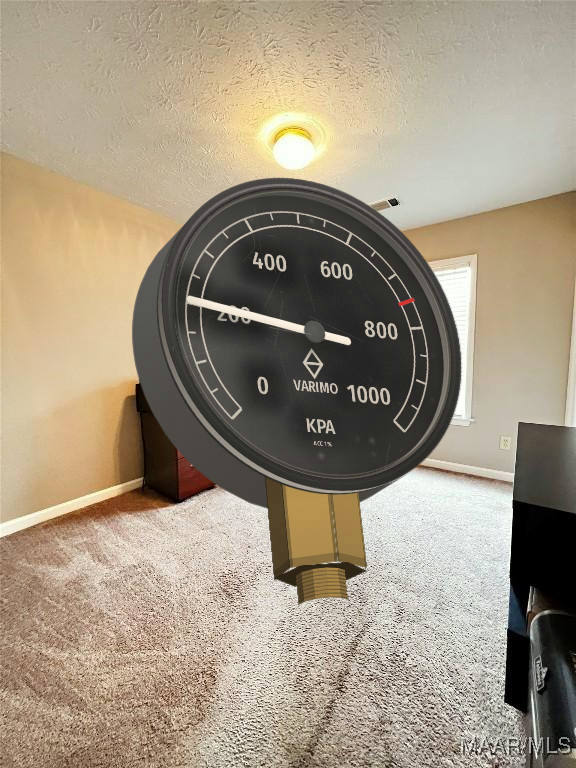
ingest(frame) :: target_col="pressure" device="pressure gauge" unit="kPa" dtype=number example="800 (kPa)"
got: 200 (kPa)
